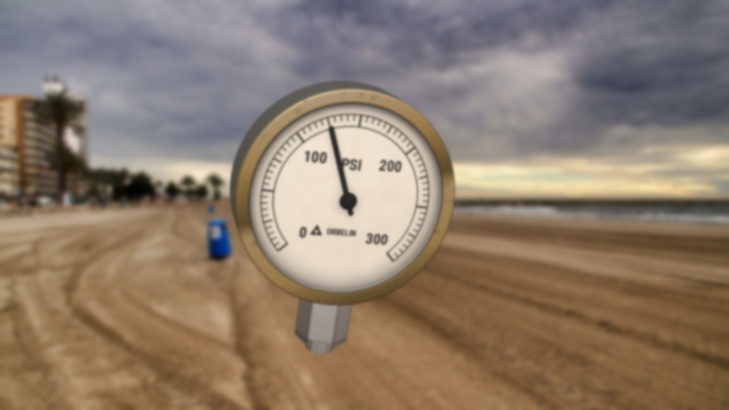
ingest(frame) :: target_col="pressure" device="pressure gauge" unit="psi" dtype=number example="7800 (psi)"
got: 125 (psi)
